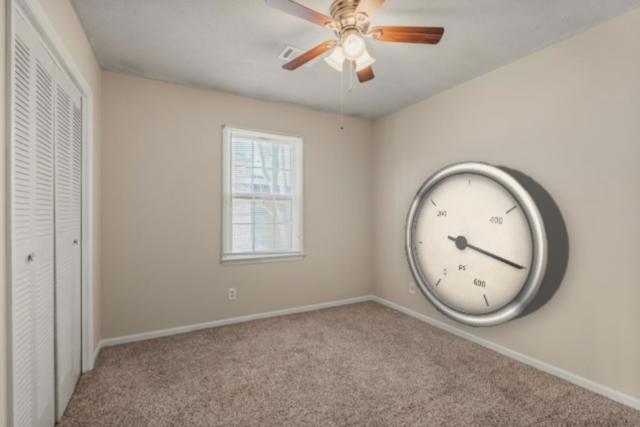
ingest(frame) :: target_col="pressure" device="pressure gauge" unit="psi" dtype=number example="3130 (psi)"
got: 500 (psi)
